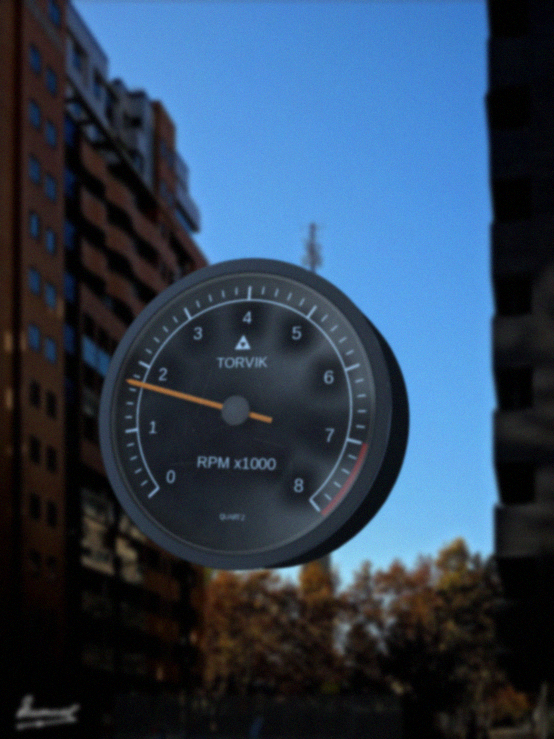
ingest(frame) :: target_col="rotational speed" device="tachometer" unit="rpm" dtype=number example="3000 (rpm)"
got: 1700 (rpm)
